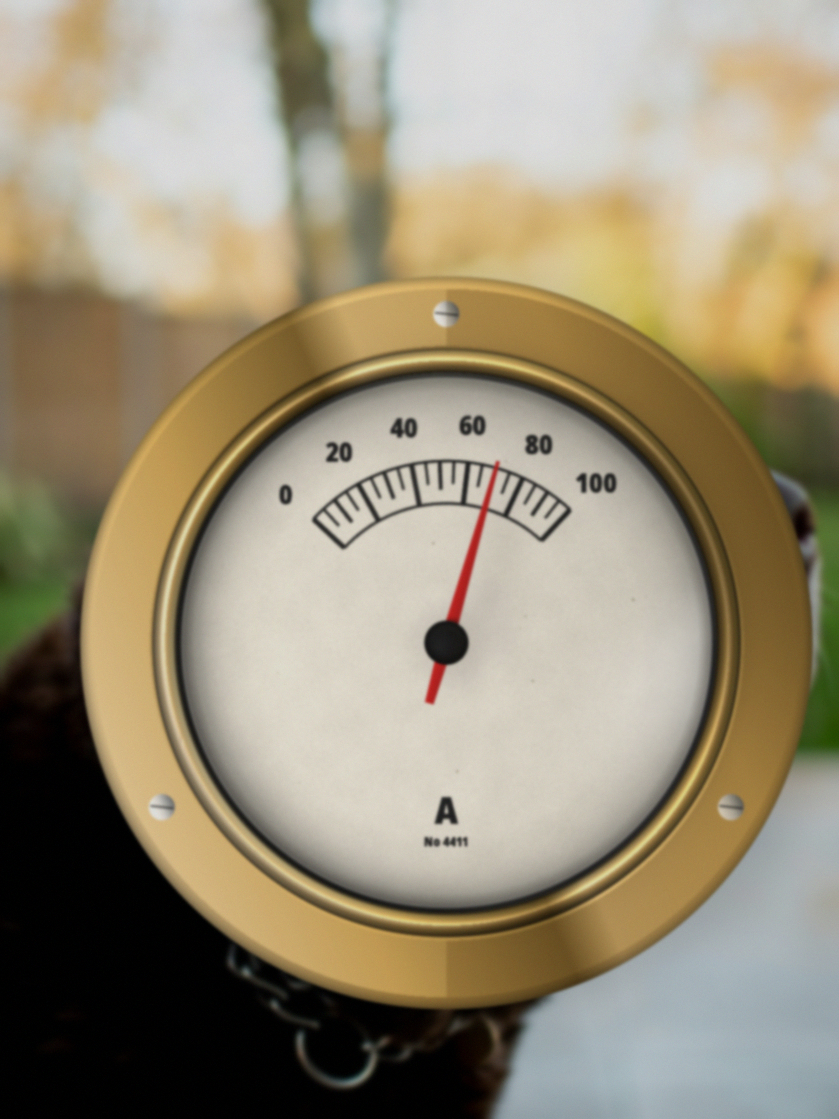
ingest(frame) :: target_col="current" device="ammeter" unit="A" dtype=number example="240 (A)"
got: 70 (A)
